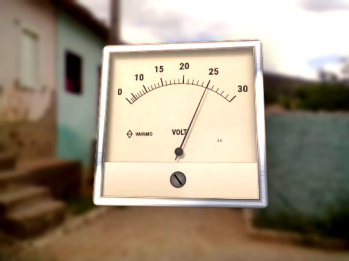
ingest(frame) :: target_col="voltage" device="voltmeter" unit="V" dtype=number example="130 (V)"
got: 25 (V)
